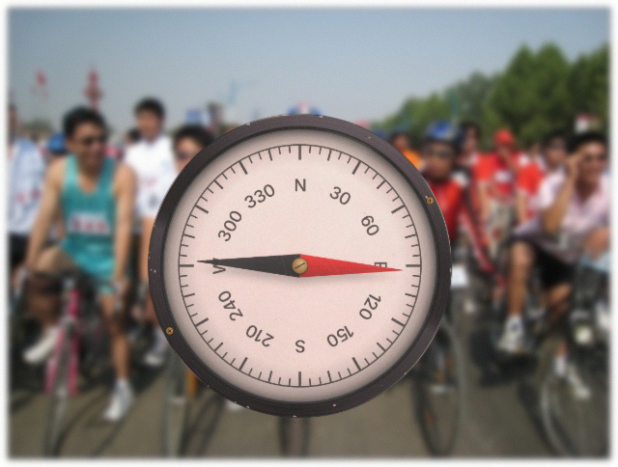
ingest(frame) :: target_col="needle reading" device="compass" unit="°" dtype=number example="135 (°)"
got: 92.5 (°)
